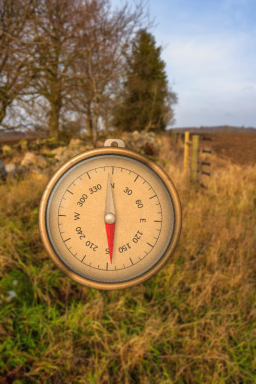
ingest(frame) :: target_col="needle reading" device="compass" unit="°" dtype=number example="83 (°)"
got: 175 (°)
